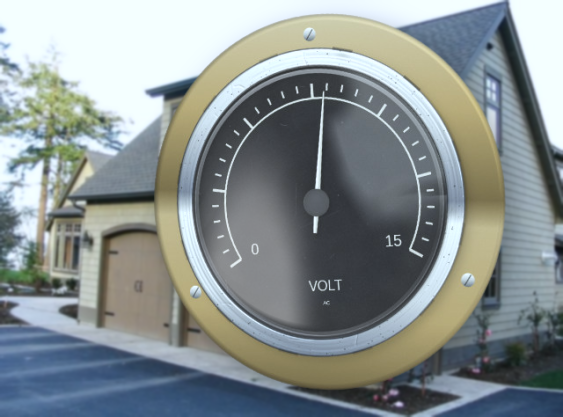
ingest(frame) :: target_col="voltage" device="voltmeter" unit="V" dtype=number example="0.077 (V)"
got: 8 (V)
